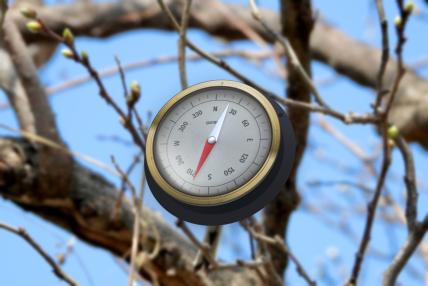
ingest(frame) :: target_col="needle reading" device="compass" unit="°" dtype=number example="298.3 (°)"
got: 200 (°)
